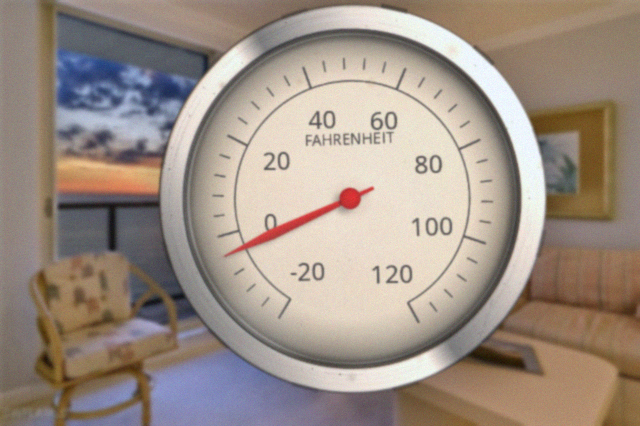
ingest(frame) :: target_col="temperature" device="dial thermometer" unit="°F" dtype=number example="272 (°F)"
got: -4 (°F)
